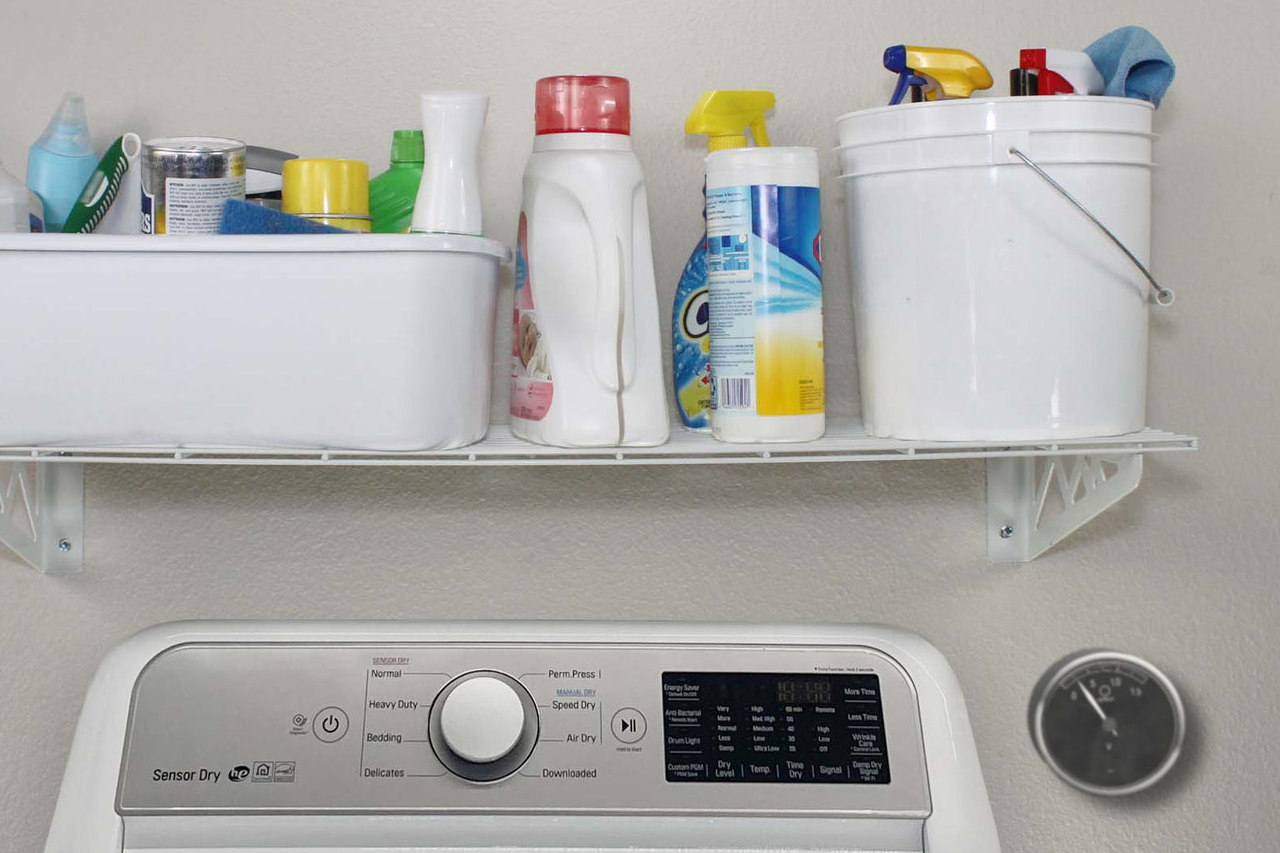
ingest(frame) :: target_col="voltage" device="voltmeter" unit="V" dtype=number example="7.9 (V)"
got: 2.5 (V)
